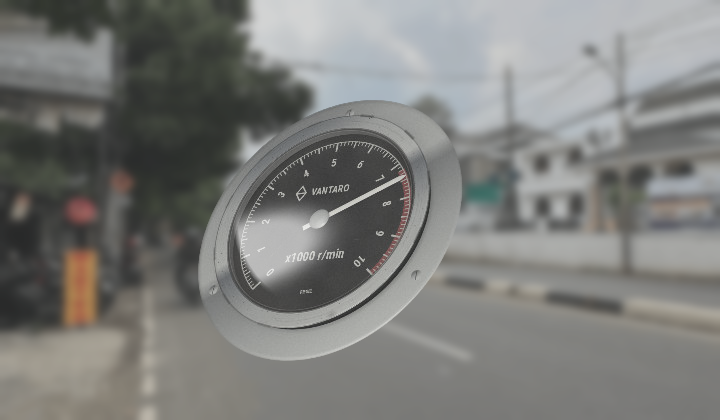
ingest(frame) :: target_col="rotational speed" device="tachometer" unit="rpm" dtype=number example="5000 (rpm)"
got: 7500 (rpm)
